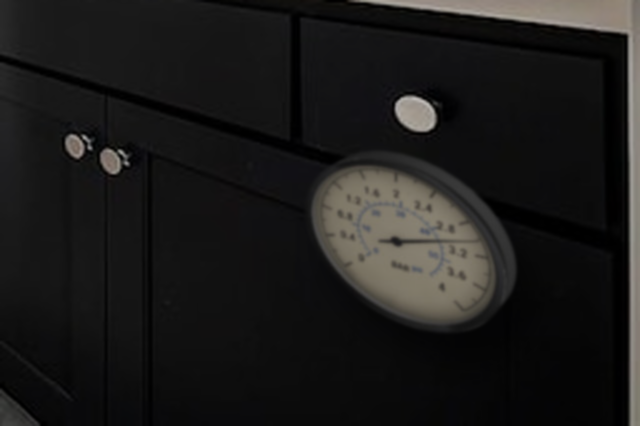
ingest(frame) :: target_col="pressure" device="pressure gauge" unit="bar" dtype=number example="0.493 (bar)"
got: 3 (bar)
